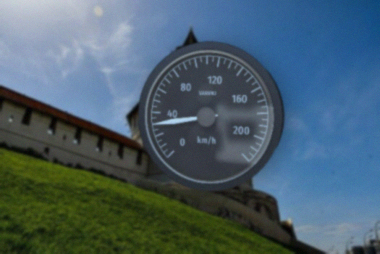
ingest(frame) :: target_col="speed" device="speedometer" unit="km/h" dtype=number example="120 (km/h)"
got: 30 (km/h)
